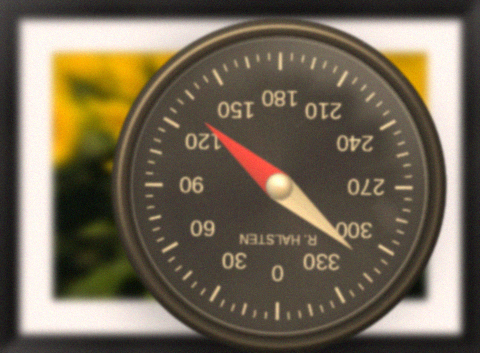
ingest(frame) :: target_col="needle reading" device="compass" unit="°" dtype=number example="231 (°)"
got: 130 (°)
